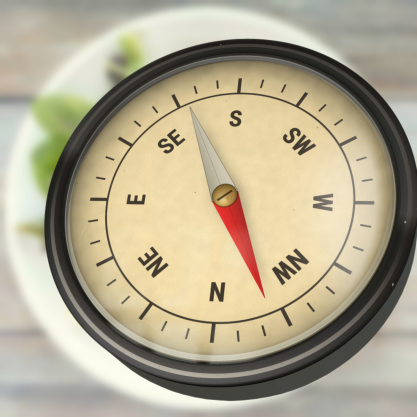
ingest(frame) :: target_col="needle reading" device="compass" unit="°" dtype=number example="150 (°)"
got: 335 (°)
